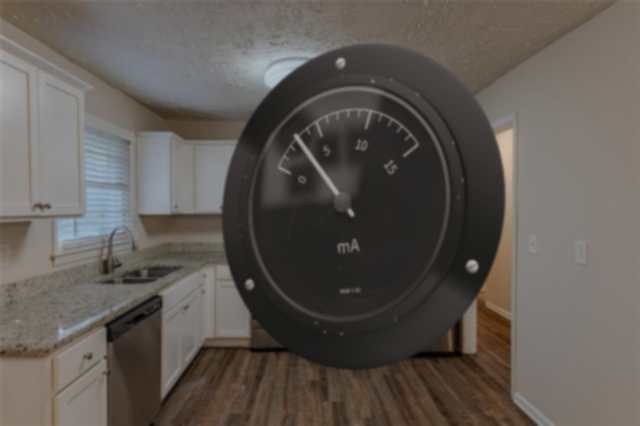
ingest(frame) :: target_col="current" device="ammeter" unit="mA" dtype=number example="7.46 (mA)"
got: 3 (mA)
